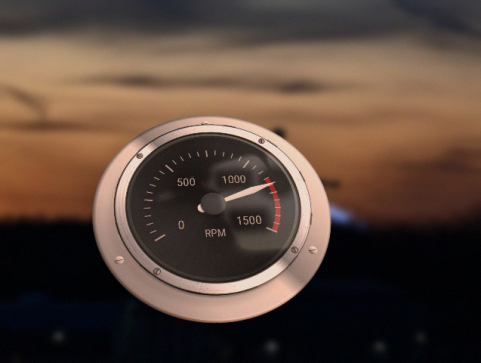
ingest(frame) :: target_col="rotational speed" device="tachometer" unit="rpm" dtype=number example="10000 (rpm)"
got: 1200 (rpm)
